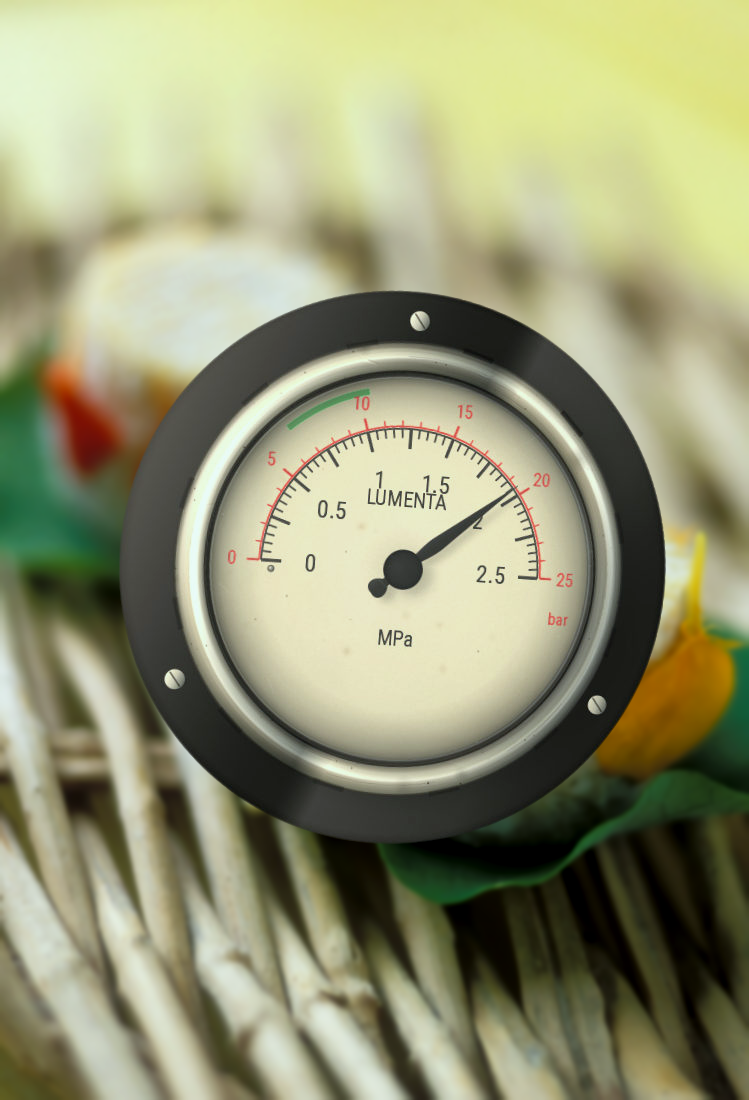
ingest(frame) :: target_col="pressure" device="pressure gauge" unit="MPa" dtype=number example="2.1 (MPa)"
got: 1.95 (MPa)
